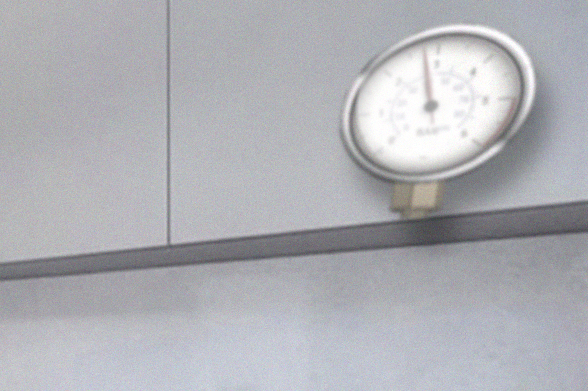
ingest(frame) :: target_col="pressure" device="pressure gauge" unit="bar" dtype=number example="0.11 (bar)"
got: 2.75 (bar)
